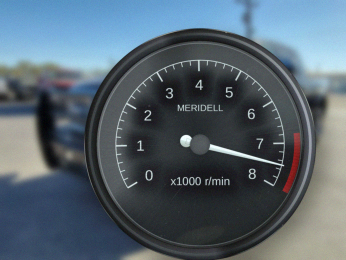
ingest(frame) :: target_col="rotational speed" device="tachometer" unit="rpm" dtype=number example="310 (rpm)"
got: 7500 (rpm)
